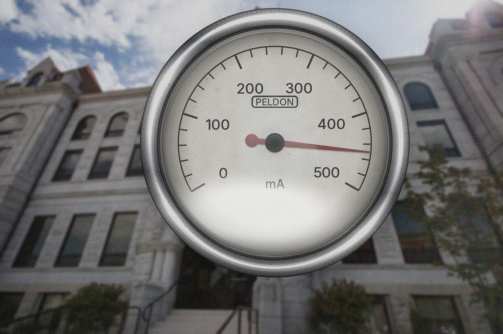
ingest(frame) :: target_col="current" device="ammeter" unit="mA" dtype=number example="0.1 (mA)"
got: 450 (mA)
